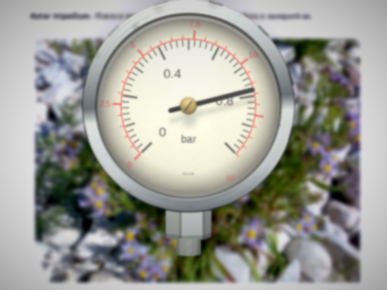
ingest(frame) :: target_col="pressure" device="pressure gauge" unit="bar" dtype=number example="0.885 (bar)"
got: 0.78 (bar)
